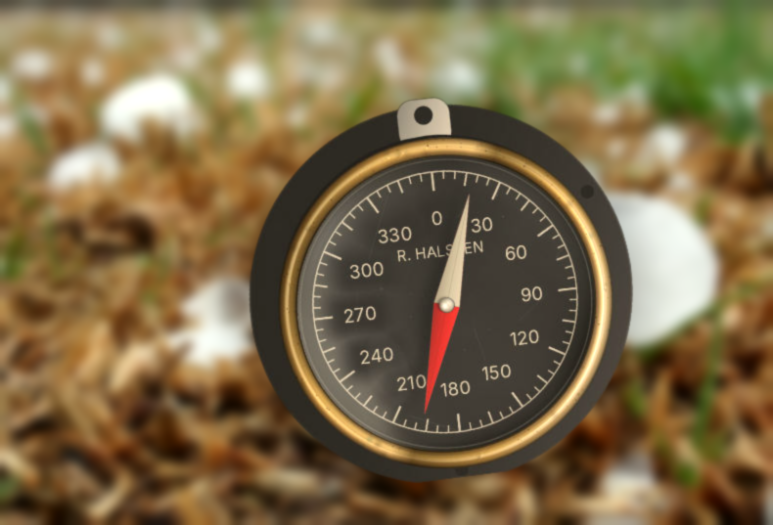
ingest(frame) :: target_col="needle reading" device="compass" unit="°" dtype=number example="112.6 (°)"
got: 197.5 (°)
